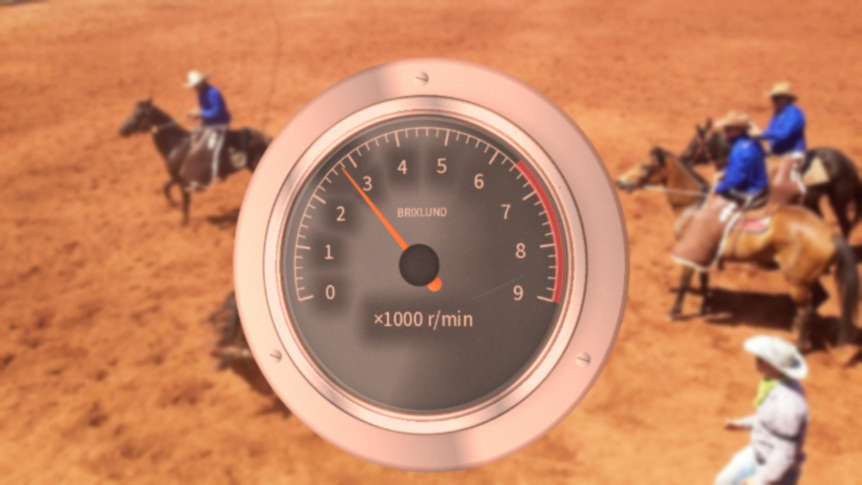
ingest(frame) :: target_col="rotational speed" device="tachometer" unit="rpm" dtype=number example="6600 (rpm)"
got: 2800 (rpm)
